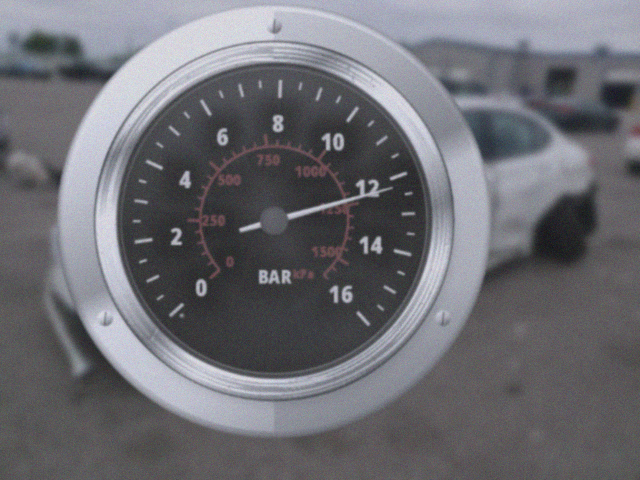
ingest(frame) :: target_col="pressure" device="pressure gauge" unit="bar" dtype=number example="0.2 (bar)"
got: 12.25 (bar)
